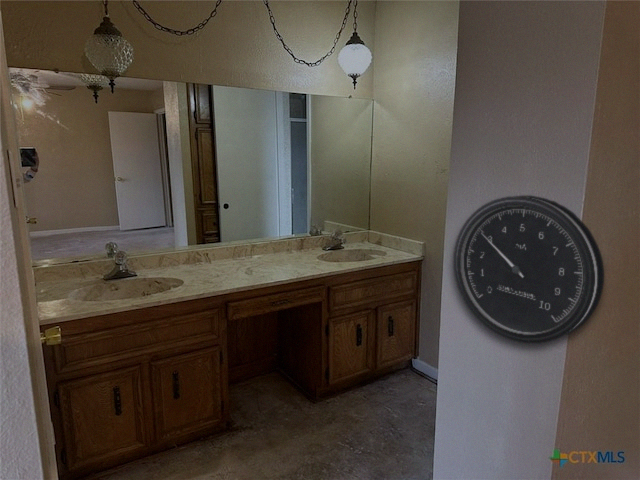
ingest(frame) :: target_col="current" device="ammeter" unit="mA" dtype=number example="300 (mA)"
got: 3 (mA)
